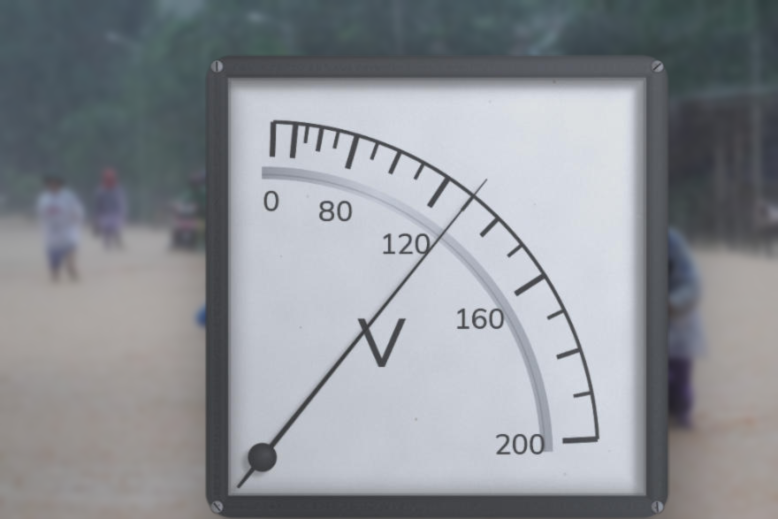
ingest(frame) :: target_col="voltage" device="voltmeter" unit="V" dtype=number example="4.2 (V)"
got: 130 (V)
